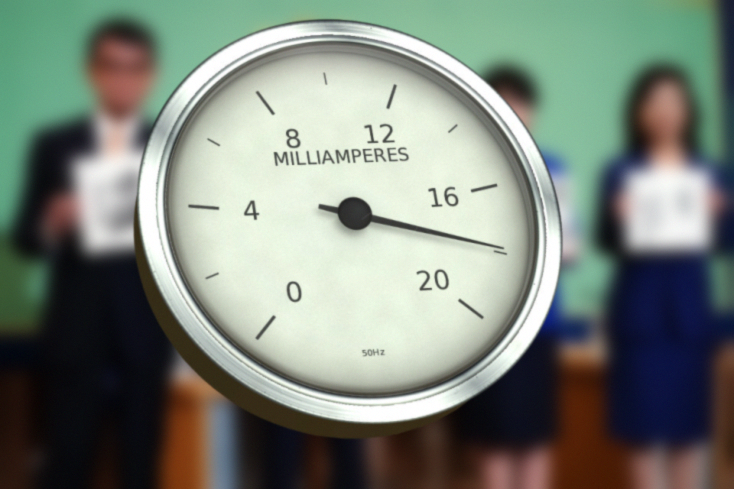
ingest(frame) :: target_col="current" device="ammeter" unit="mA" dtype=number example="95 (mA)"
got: 18 (mA)
